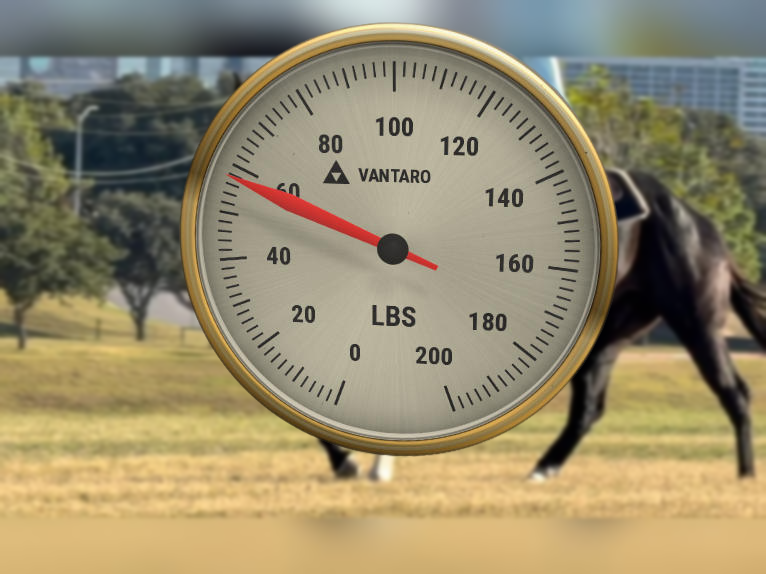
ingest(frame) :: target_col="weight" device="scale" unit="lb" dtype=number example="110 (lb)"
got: 58 (lb)
